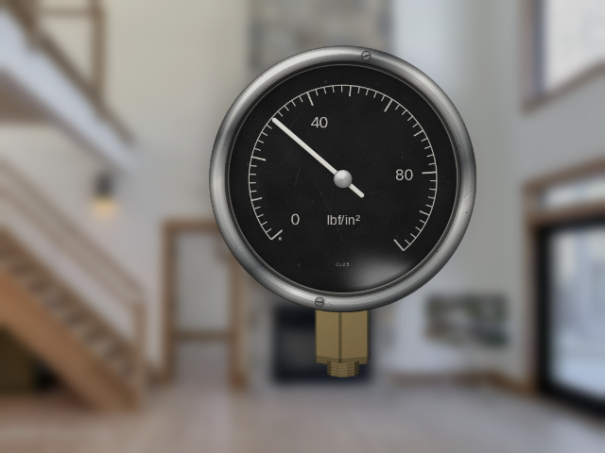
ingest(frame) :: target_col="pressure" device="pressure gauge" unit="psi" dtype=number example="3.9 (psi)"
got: 30 (psi)
